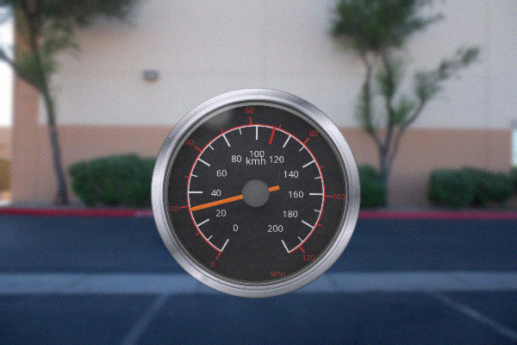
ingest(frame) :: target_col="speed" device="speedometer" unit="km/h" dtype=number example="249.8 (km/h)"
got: 30 (km/h)
